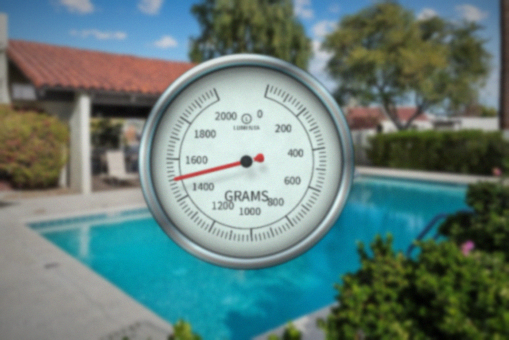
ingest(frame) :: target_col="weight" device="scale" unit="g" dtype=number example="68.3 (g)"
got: 1500 (g)
